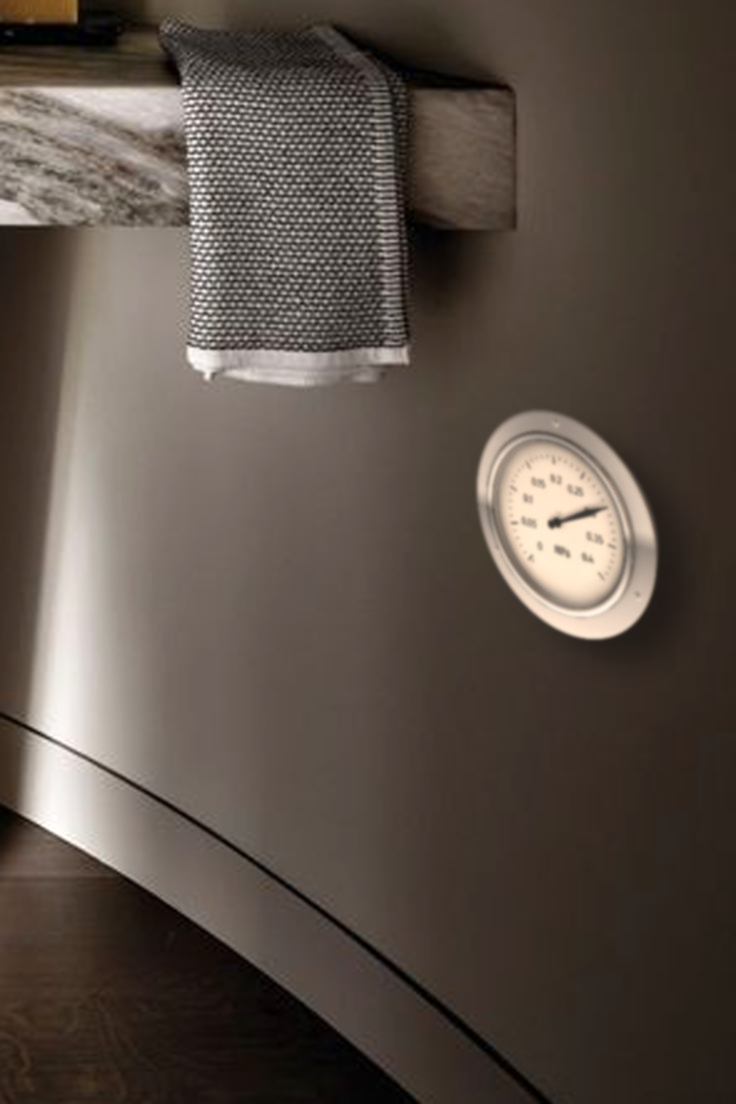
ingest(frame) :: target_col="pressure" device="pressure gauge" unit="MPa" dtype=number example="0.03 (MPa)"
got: 0.3 (MPa)
